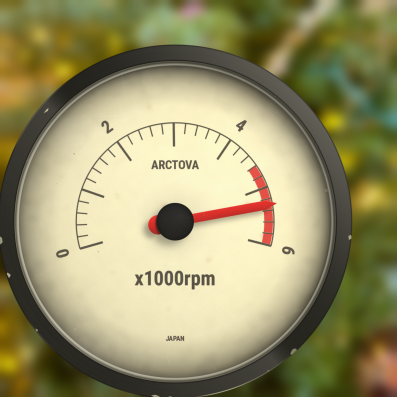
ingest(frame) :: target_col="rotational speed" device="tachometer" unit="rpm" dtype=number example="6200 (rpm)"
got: 5300 (rpm)
